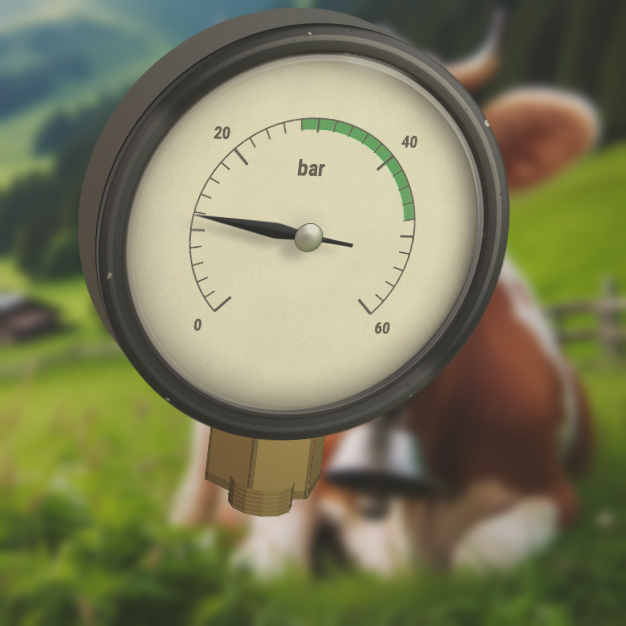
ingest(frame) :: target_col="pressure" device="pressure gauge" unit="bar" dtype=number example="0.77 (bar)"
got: 12 (bar)
